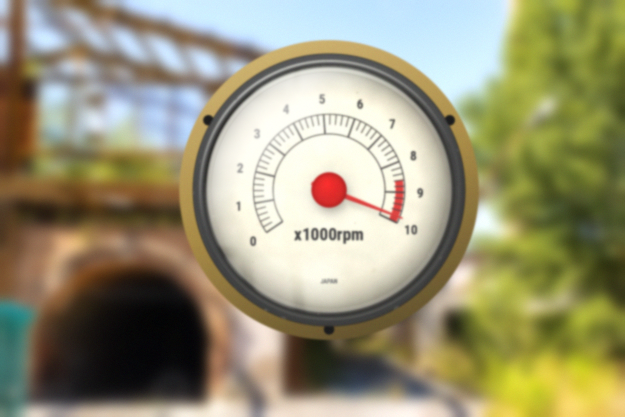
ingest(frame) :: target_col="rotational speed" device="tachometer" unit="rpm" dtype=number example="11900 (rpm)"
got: 9800 (rpm)
